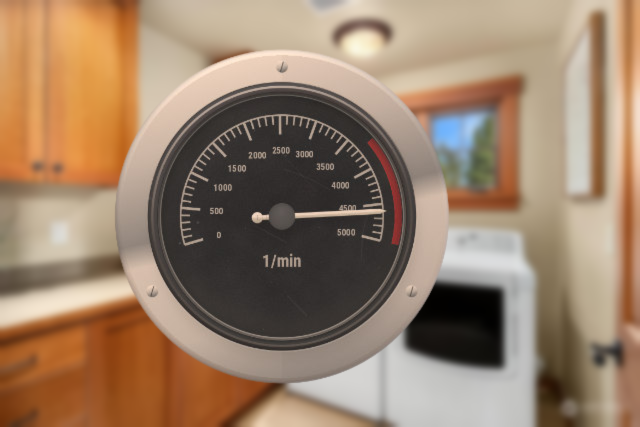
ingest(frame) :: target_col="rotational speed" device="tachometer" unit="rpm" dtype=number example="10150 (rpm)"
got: 4600 (rpm)
